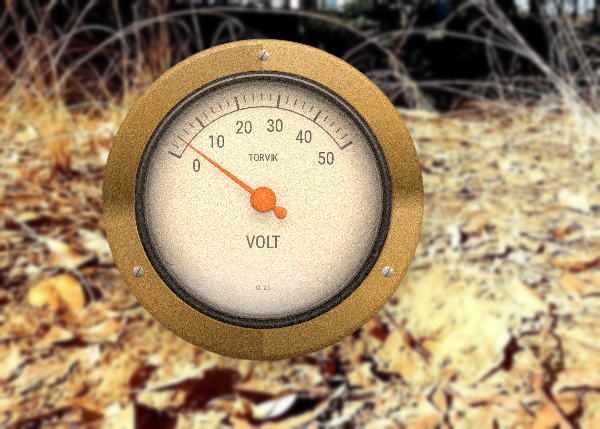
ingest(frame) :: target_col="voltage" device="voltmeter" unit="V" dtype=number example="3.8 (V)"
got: 4 (V)
